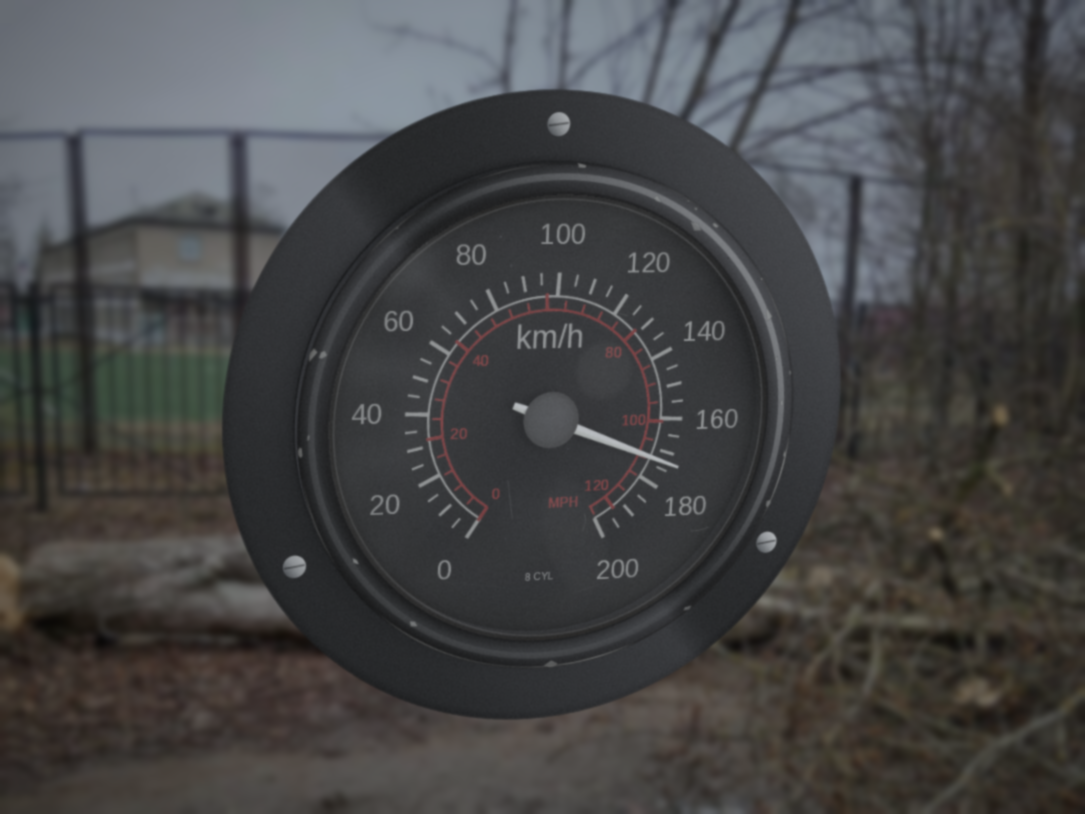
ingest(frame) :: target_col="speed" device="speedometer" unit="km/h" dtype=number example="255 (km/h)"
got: 172.5 (km/h)
